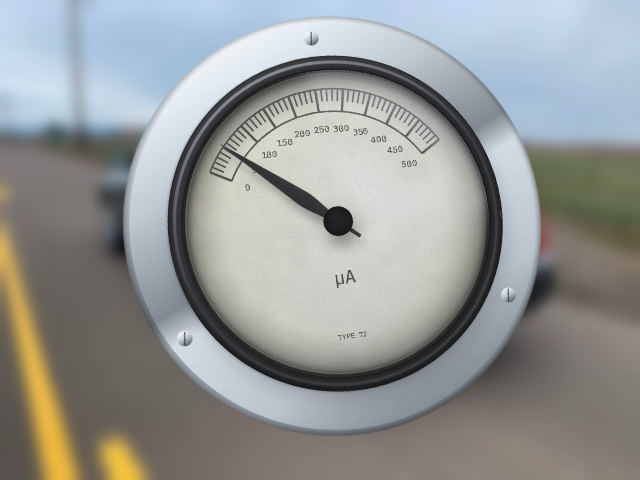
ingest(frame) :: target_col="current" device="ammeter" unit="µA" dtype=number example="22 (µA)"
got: 50 (µA)
